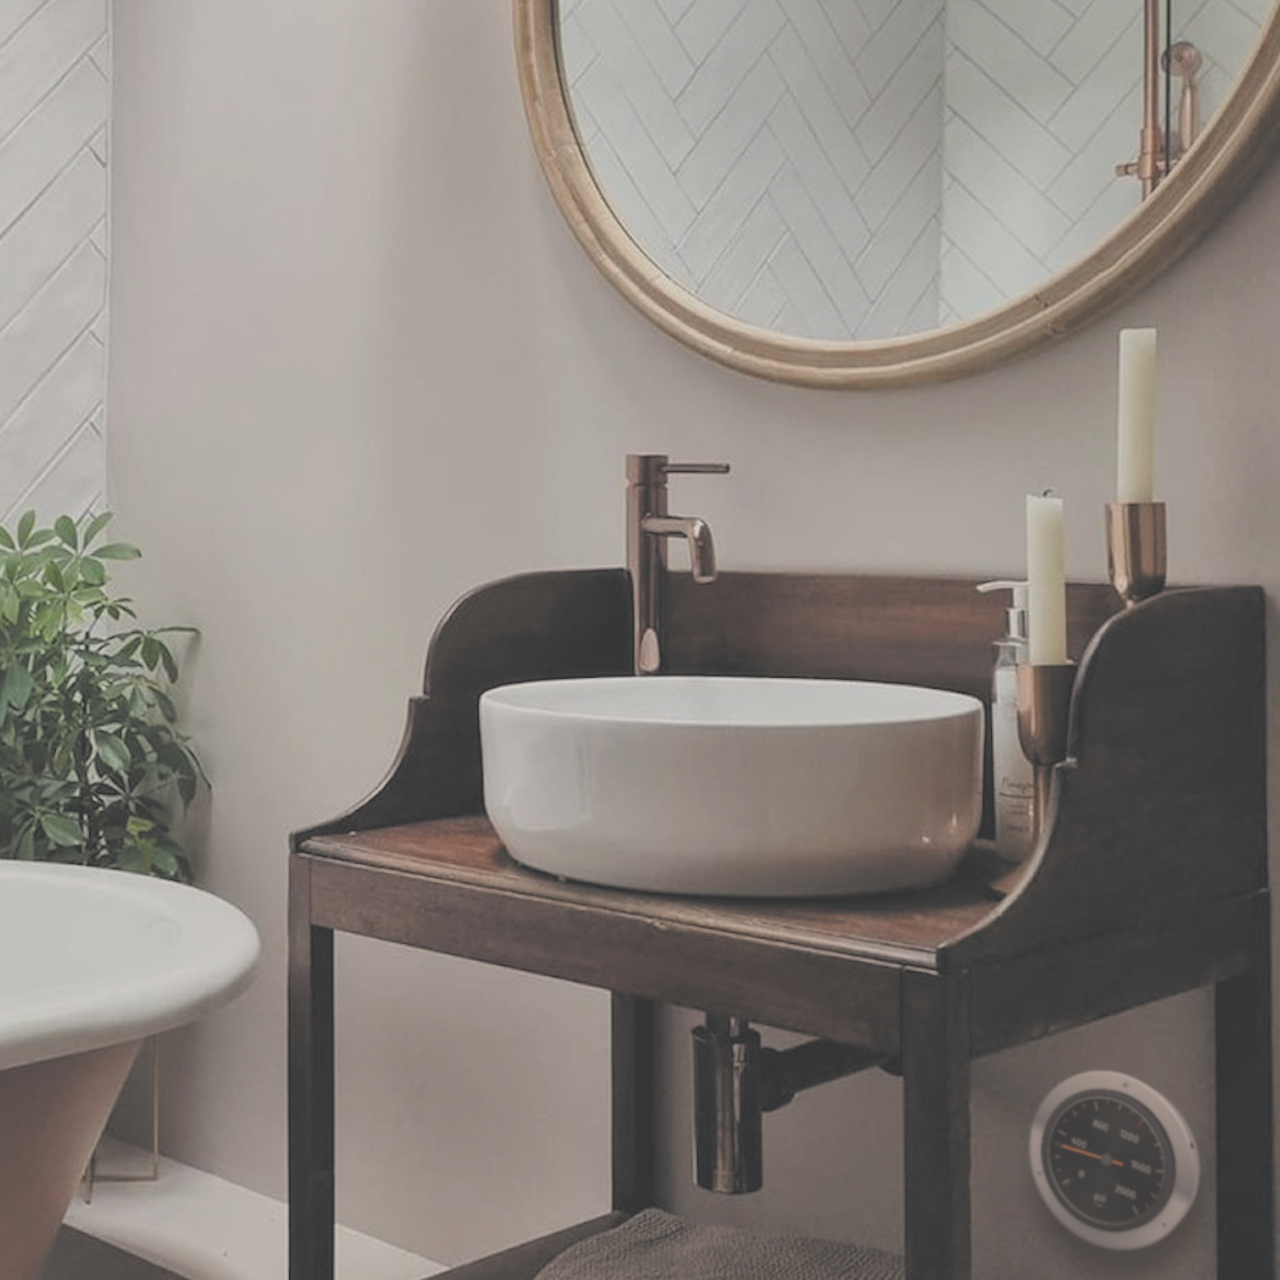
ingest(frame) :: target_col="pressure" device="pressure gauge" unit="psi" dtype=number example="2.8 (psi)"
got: 300 (psi)
